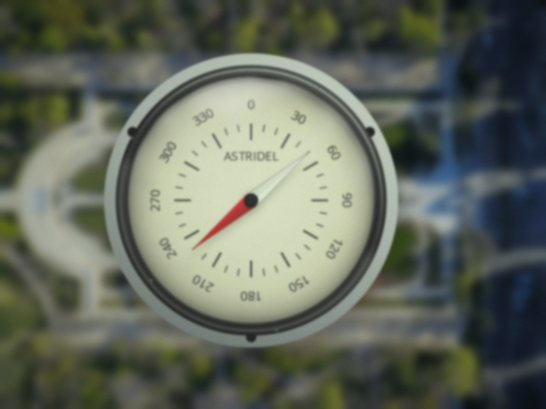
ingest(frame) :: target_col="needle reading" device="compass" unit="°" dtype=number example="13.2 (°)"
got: 230 (°)
